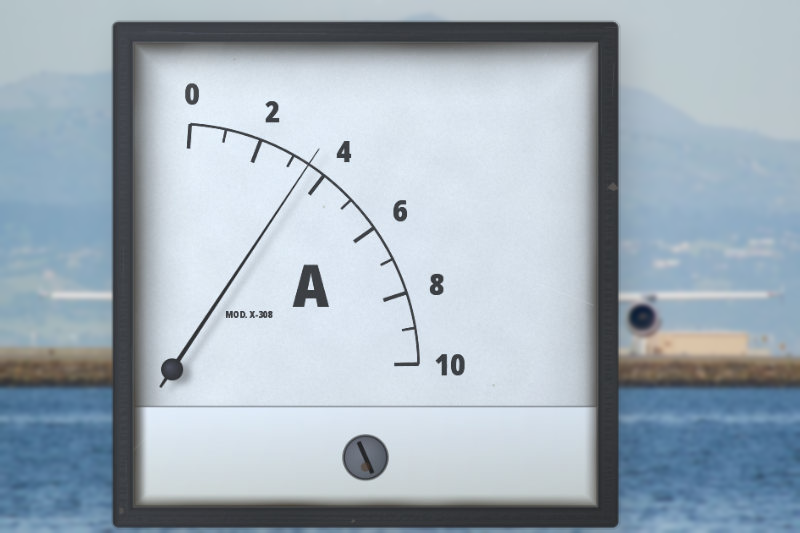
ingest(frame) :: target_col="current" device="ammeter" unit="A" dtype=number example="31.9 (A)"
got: 3.5 (A)
